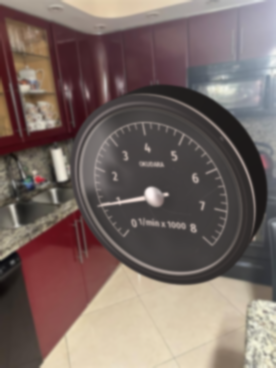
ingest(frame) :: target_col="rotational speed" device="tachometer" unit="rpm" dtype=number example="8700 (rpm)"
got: 1000 (rpm)
